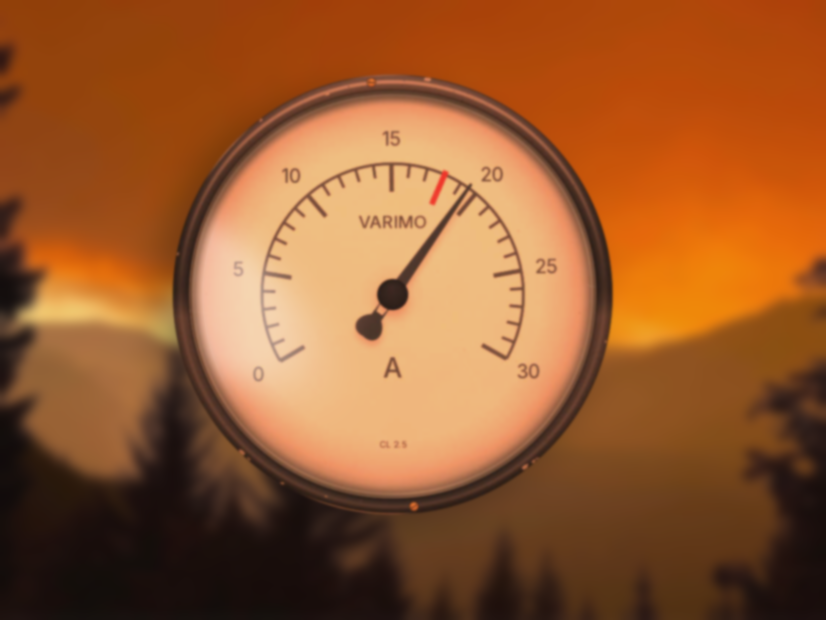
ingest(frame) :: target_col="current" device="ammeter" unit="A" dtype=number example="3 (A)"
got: 19.5 (A)
